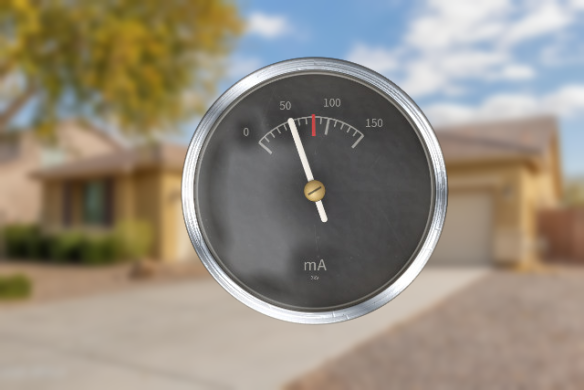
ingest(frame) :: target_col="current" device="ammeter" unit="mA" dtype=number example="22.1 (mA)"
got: 50 (mA)
